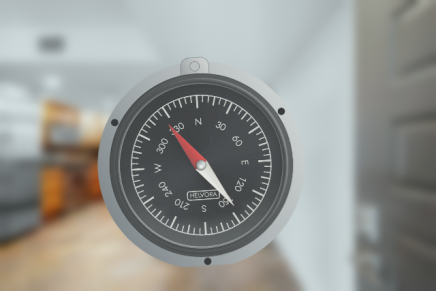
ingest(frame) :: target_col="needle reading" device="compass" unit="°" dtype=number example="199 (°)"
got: 325 (°)
